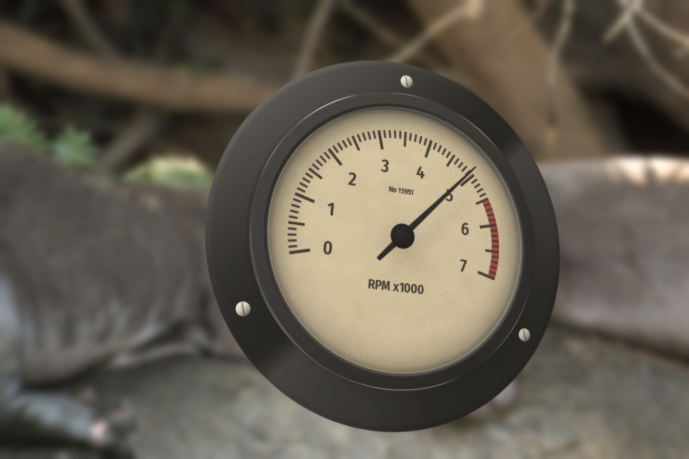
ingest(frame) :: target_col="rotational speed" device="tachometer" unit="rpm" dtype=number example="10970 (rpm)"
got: 4900 (rpm)
